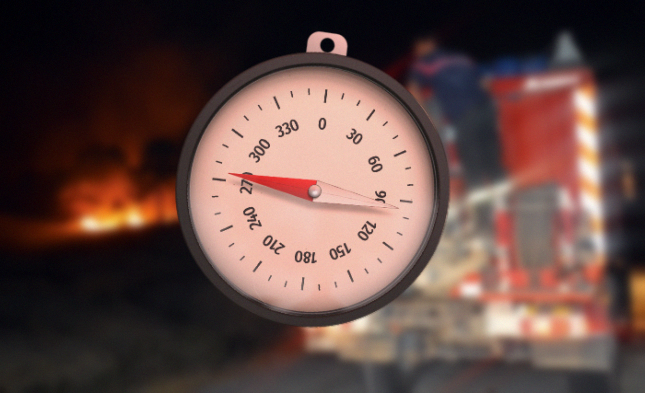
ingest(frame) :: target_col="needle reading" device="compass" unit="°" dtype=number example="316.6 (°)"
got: 275 (°)
